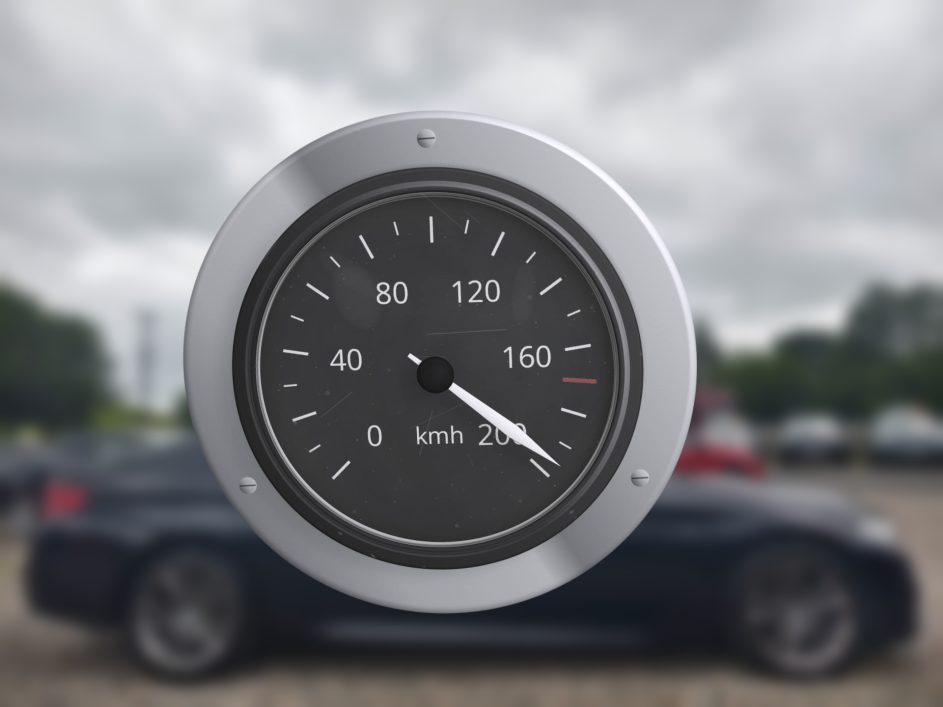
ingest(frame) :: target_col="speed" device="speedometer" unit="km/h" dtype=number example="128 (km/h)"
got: 195 (km/h)
